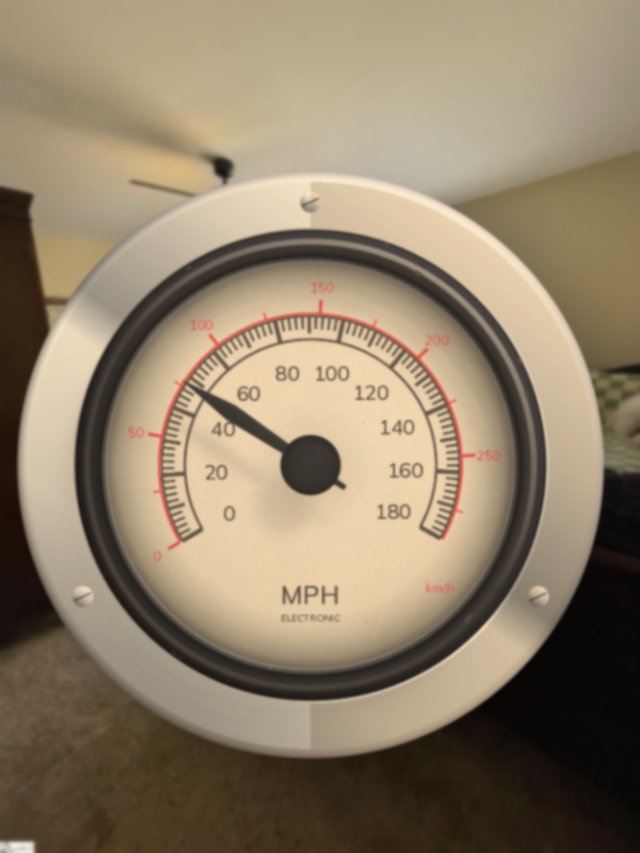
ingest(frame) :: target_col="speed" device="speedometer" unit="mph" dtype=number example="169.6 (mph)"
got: 48 (mph)
